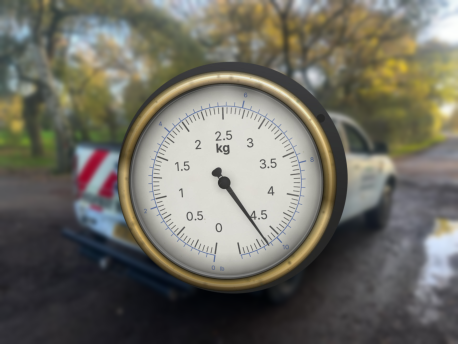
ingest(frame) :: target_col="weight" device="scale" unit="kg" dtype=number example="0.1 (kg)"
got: 4.65 (kg)
